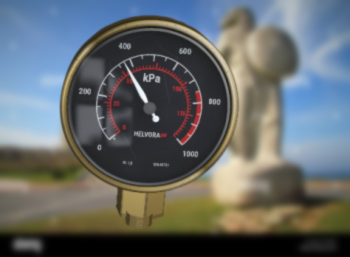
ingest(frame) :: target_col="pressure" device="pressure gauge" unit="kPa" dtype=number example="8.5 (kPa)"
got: 375 (kPa)
